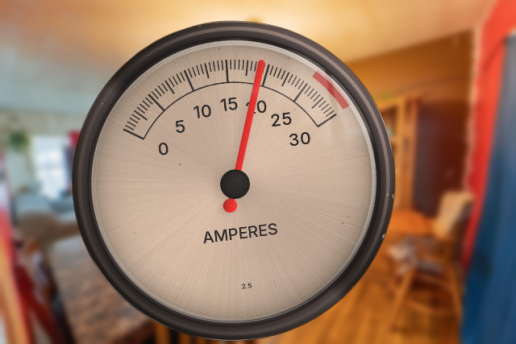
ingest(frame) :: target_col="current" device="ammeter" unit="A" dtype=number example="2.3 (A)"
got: 19 (A)
